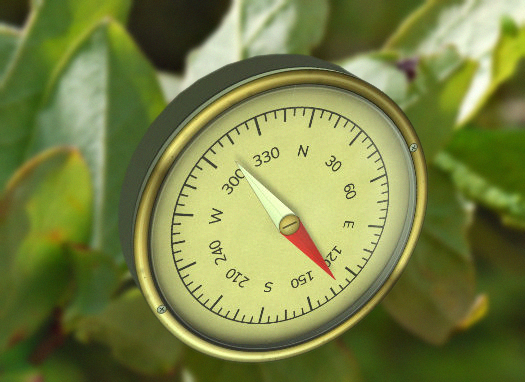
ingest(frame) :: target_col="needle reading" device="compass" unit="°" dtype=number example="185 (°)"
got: 130 (°)
